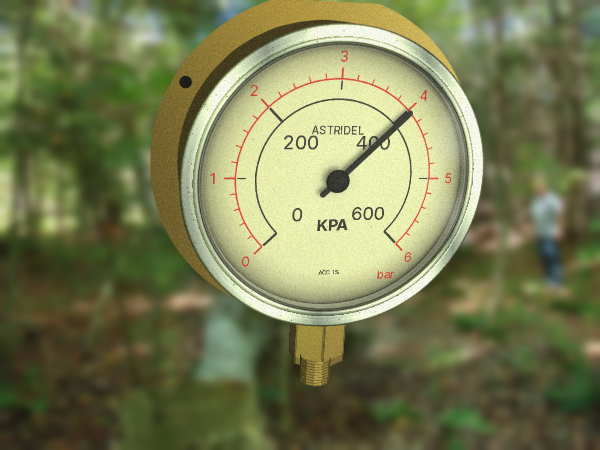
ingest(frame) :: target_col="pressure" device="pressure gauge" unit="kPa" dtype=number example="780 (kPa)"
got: 400 (kPa)
